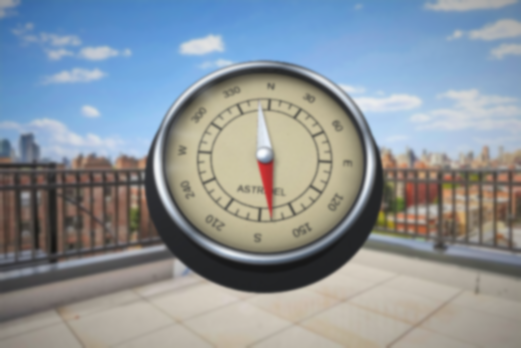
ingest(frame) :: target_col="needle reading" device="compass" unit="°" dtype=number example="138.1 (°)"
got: 170 (°)
